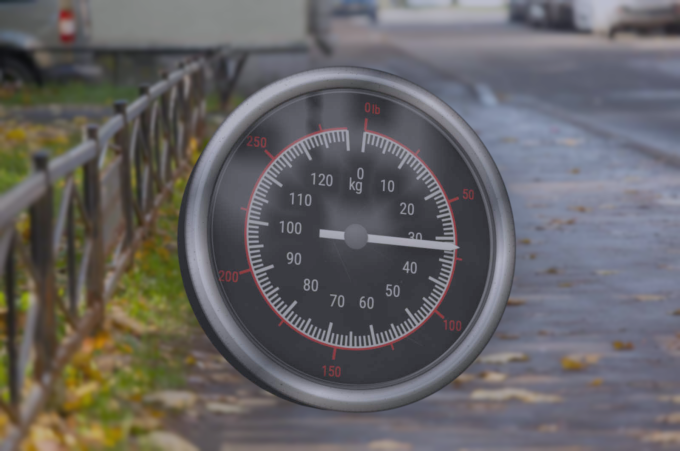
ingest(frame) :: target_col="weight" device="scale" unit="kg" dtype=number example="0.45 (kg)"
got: 32 (kg)
